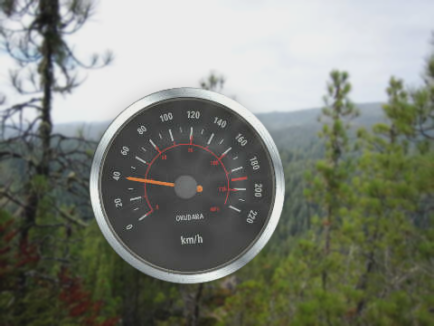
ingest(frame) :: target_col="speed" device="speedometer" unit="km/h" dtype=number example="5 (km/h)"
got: 40 (km/h)
